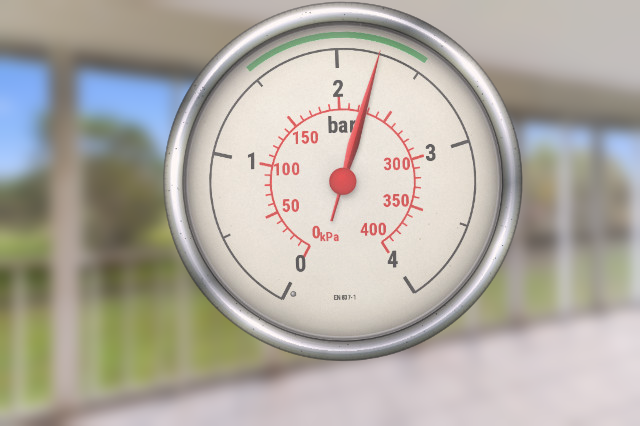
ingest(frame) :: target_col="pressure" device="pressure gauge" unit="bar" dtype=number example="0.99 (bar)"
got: 2.25 (bar)
